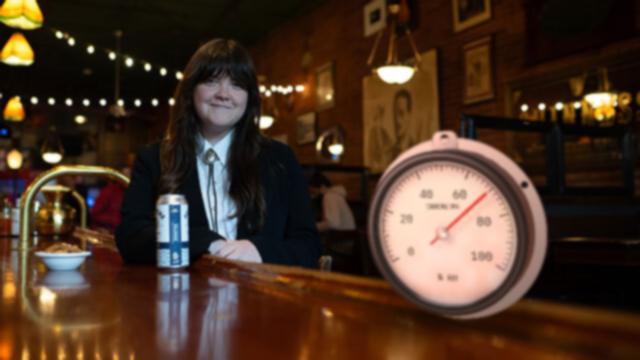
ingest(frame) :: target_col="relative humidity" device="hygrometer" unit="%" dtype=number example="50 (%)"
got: 70 (%)
